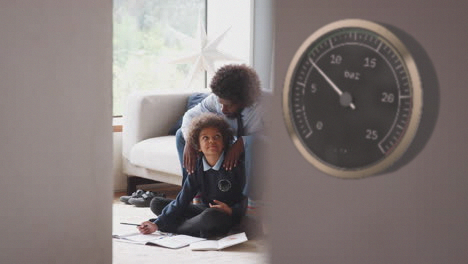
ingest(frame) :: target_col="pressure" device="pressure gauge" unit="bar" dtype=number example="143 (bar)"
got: 7.5 (bar)
